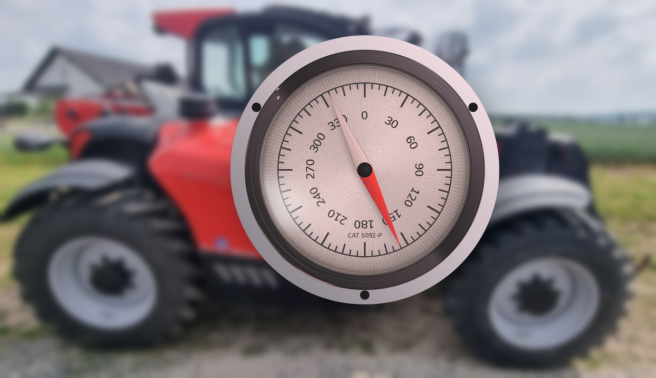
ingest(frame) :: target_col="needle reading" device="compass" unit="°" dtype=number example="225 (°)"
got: 155 (°)
